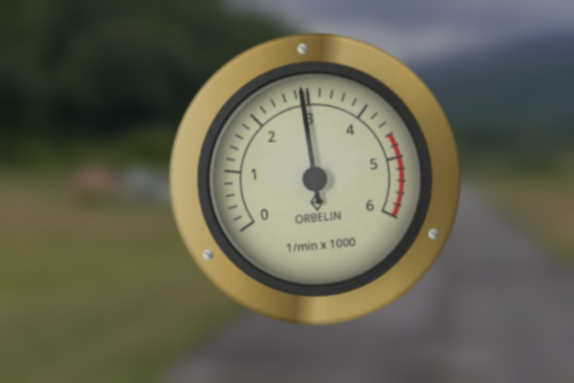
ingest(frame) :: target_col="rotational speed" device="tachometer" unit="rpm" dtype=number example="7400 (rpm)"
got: 2900 (rpm)
